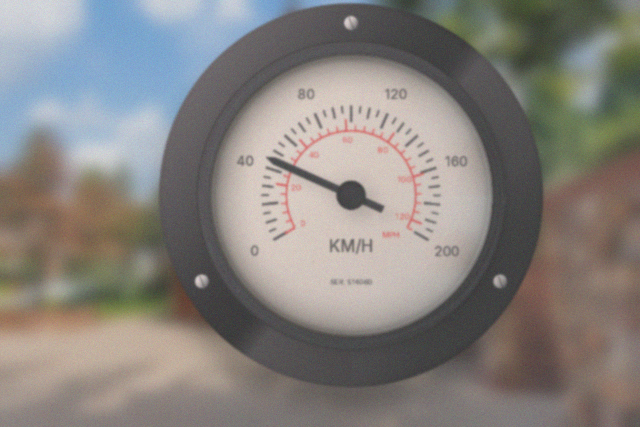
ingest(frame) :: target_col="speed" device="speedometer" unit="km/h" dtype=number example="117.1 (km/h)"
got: 45 (km/h)
